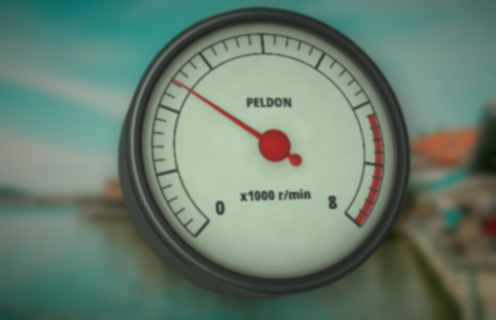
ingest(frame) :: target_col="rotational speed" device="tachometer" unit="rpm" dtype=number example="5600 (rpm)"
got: 2400 (rpm)
